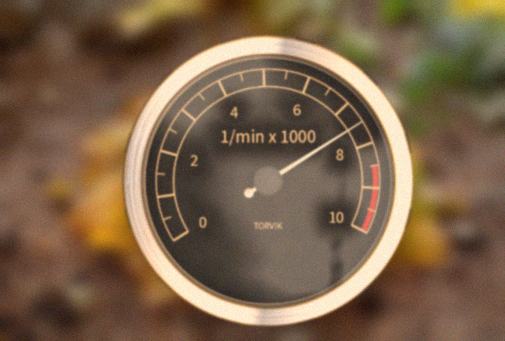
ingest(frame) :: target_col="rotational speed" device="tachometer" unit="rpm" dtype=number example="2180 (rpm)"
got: 7500 (rpm)
